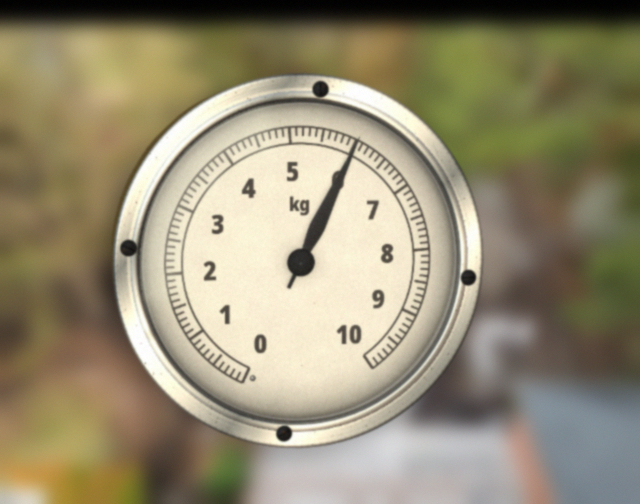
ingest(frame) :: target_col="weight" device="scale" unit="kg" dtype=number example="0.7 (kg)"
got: 6 (kg)
